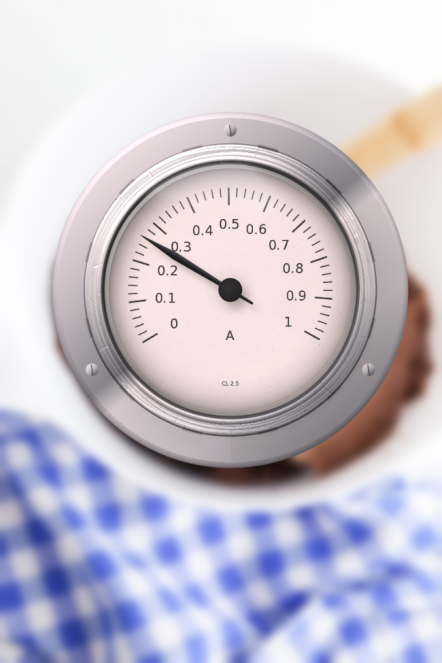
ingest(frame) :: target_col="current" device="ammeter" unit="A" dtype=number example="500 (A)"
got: 0.26 (A)
